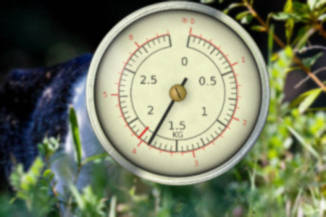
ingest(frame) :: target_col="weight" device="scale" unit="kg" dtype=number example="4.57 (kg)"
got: 1.75 (kg)
